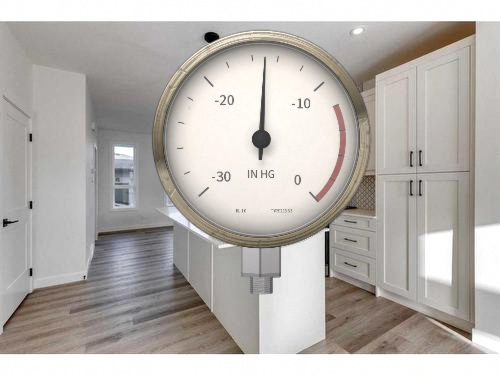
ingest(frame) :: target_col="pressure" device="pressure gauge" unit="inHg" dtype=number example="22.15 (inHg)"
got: -15 (inHg)
